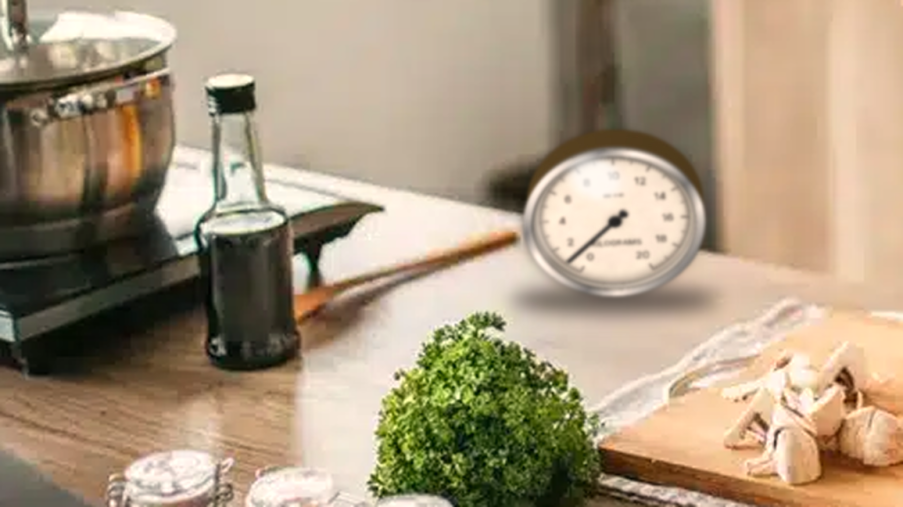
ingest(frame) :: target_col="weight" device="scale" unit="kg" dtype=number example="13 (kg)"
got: 1 (kg)
